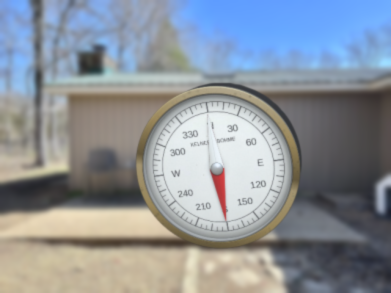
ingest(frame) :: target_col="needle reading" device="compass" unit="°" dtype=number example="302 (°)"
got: 180 (°)
